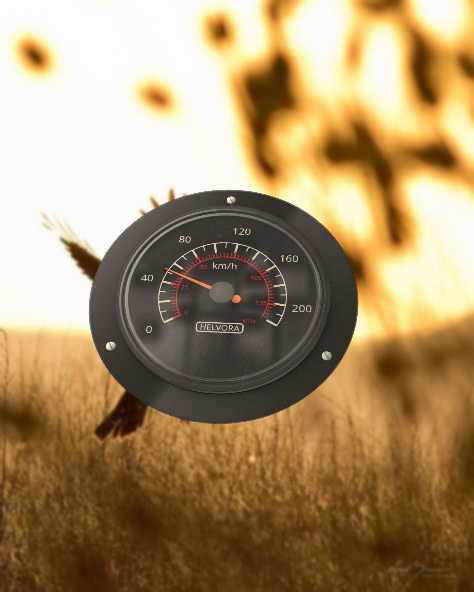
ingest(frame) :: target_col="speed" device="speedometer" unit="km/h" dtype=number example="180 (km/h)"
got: 50 (km/h)
